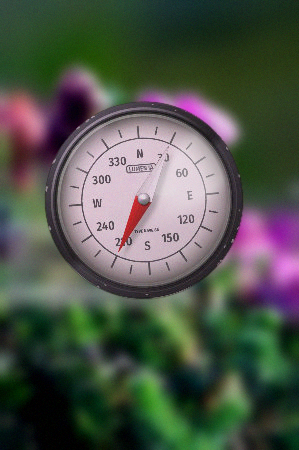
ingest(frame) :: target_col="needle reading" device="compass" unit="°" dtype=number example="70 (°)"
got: 210 (°)
